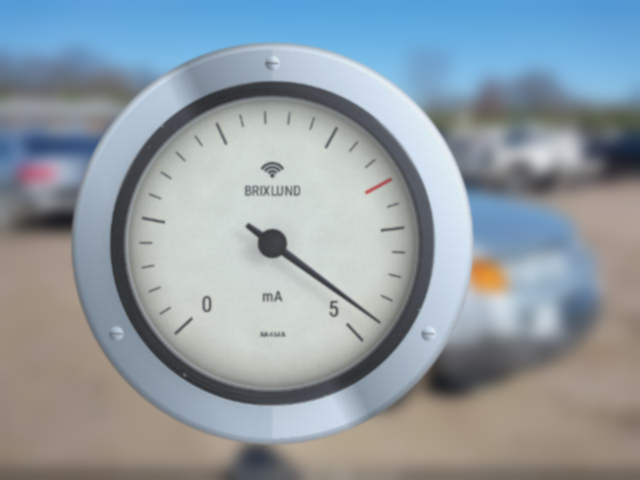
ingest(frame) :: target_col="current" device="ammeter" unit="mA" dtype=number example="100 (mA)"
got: 4.8 (mA)
